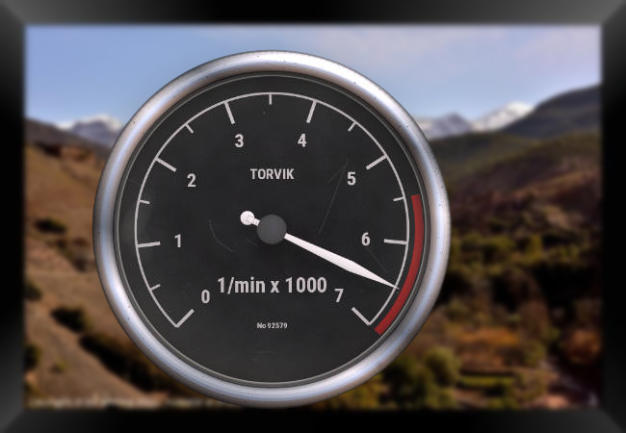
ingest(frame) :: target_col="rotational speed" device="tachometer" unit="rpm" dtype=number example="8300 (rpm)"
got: 6500 (rpm)
